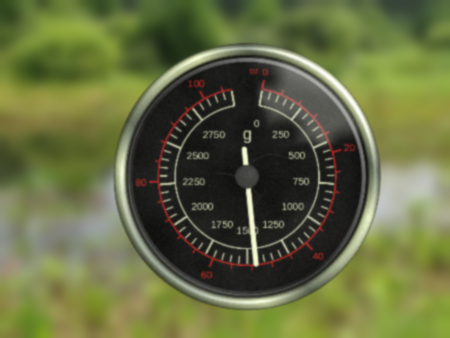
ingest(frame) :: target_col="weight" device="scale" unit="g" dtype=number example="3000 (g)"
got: 1450 (g)
